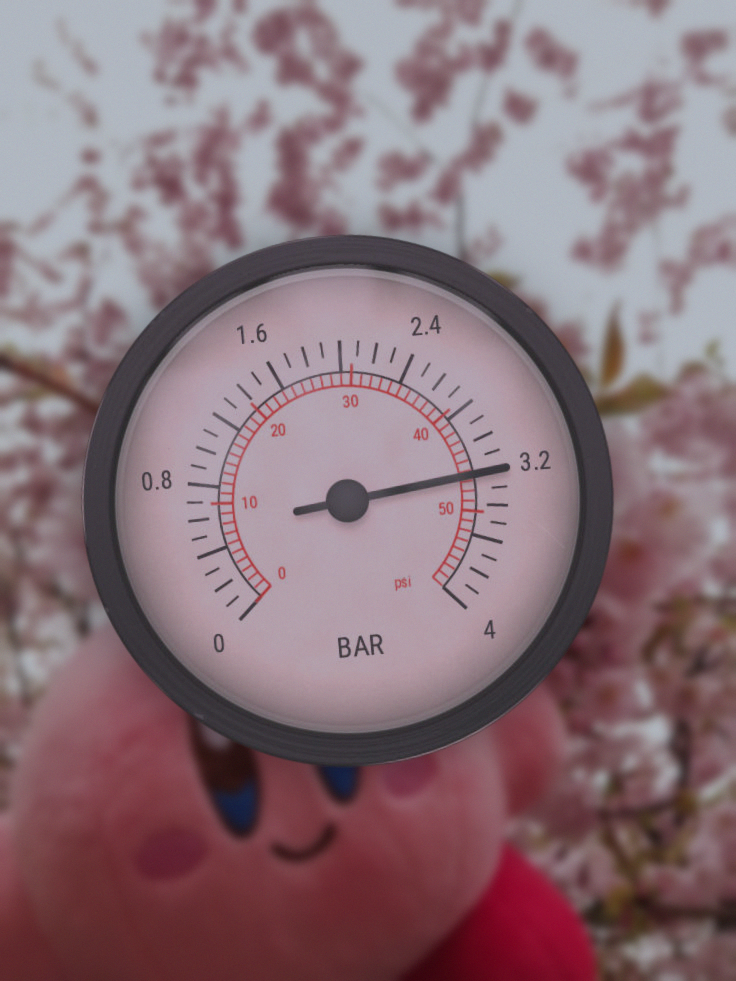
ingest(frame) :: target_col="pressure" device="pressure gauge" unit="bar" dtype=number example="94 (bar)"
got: 3.2 (bar)
